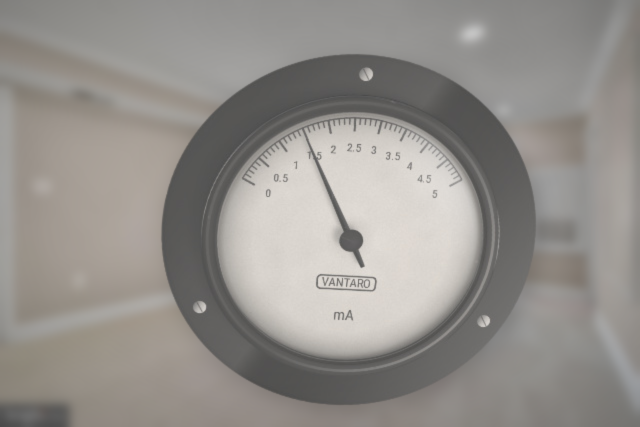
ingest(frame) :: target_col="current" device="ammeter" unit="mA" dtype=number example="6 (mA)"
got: 1.5 (mA)
